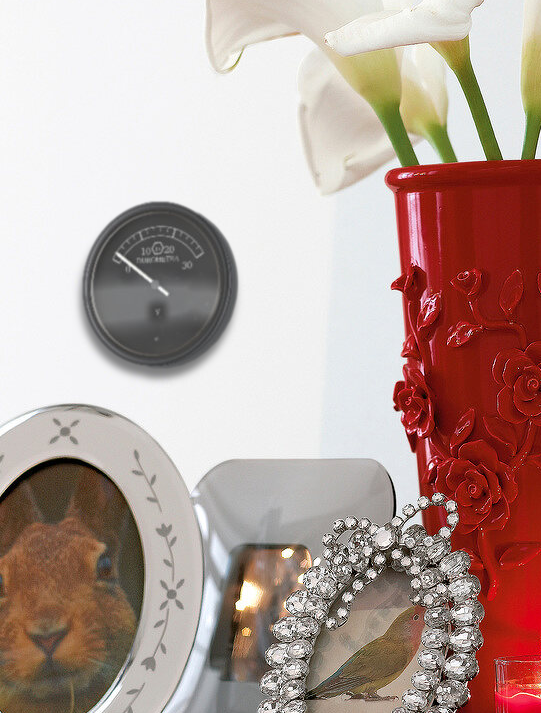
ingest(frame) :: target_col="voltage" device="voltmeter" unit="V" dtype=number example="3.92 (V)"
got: 2 (V)
